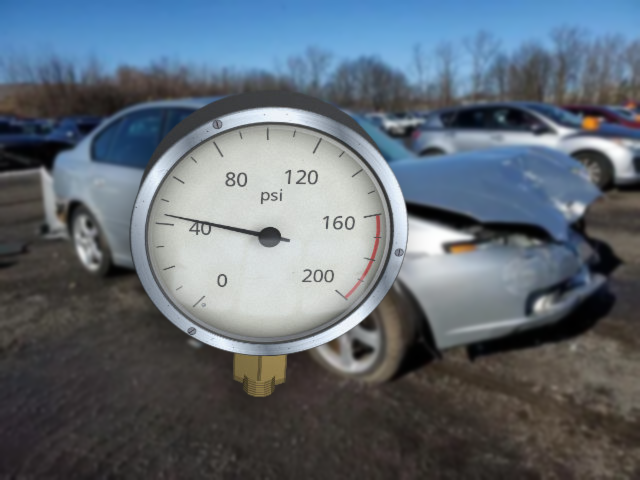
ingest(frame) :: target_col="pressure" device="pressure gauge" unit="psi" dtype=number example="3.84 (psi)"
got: 45 (psi)
